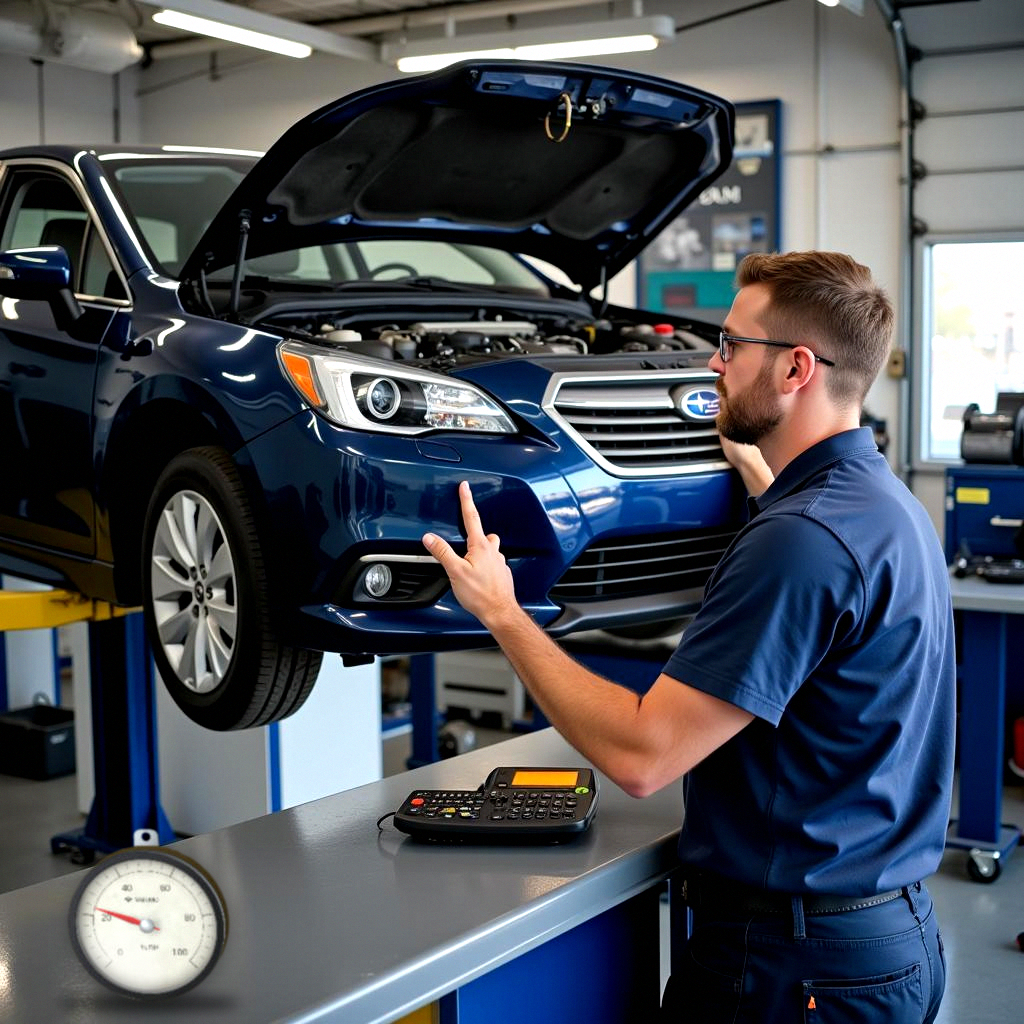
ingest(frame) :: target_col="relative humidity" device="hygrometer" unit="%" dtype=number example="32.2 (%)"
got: 24 (%)
